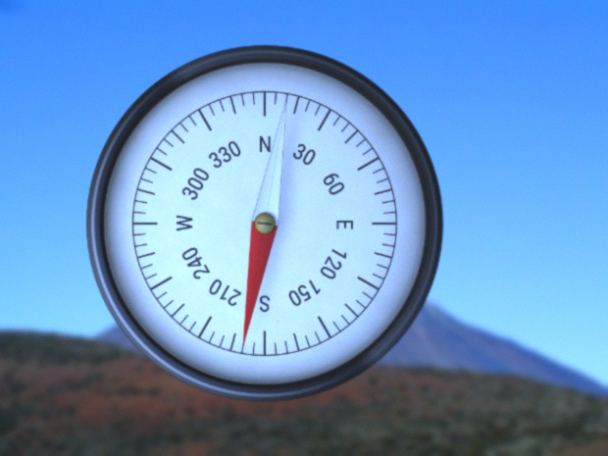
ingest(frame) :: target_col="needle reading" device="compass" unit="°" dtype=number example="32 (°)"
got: 190 (°)
